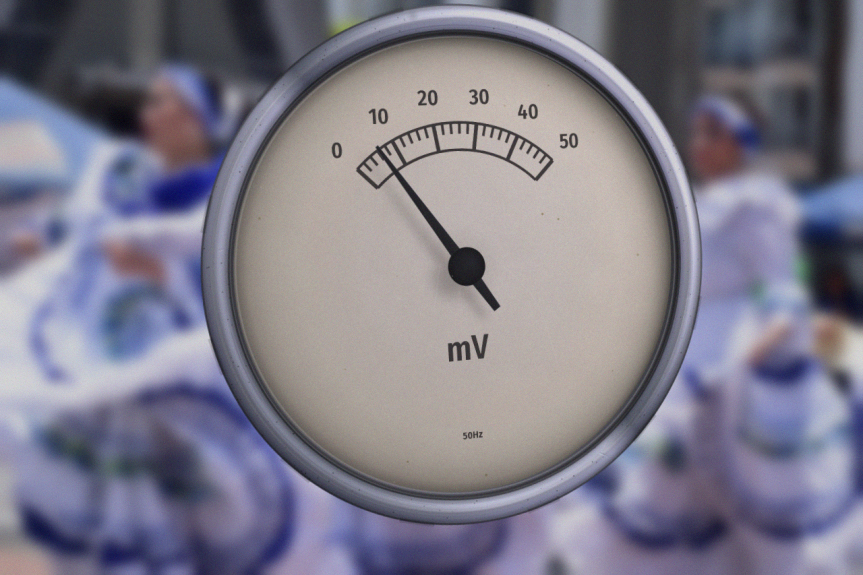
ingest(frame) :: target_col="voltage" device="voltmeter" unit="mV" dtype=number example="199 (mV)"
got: 6 (mV)
